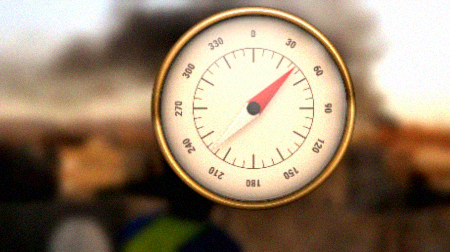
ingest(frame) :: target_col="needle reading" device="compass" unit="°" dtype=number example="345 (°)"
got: 45 (°)
